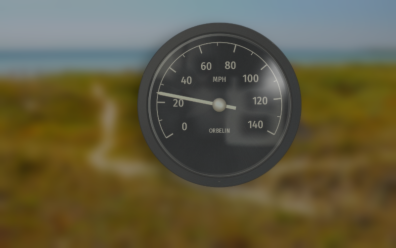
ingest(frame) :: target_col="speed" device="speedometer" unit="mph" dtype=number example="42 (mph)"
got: 25 (mph)
